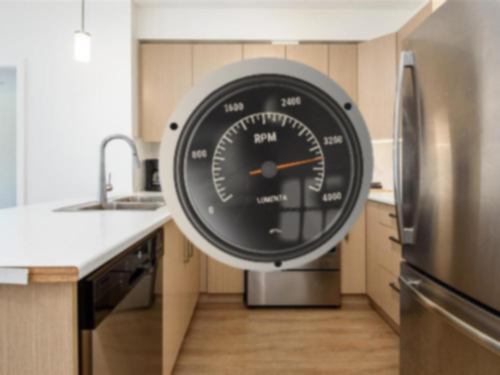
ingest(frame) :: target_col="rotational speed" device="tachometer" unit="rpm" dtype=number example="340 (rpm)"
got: 3400 (rpm)
